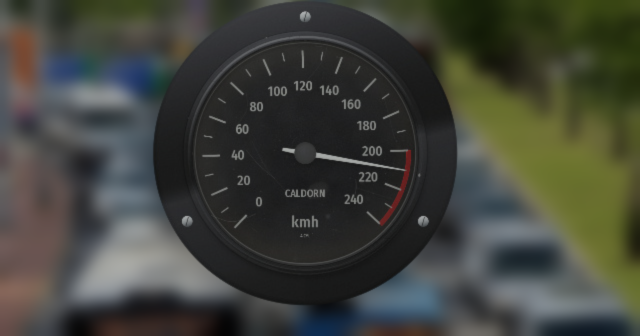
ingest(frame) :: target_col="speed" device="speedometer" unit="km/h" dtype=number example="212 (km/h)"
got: 210 (km/h)
